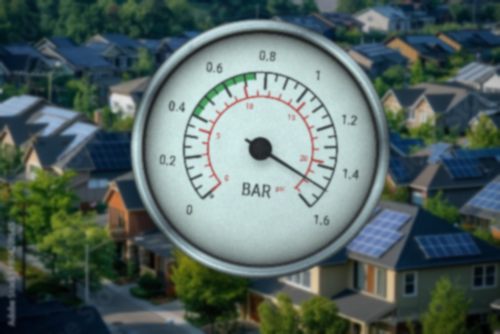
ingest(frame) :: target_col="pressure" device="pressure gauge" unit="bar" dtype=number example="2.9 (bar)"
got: 1.5 (bar)
